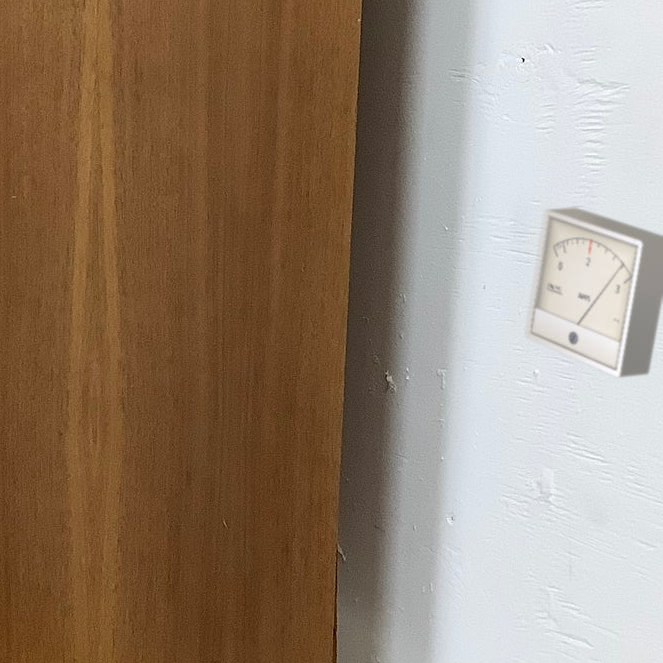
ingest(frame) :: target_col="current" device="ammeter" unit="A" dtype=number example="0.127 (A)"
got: 2.8 (A)
